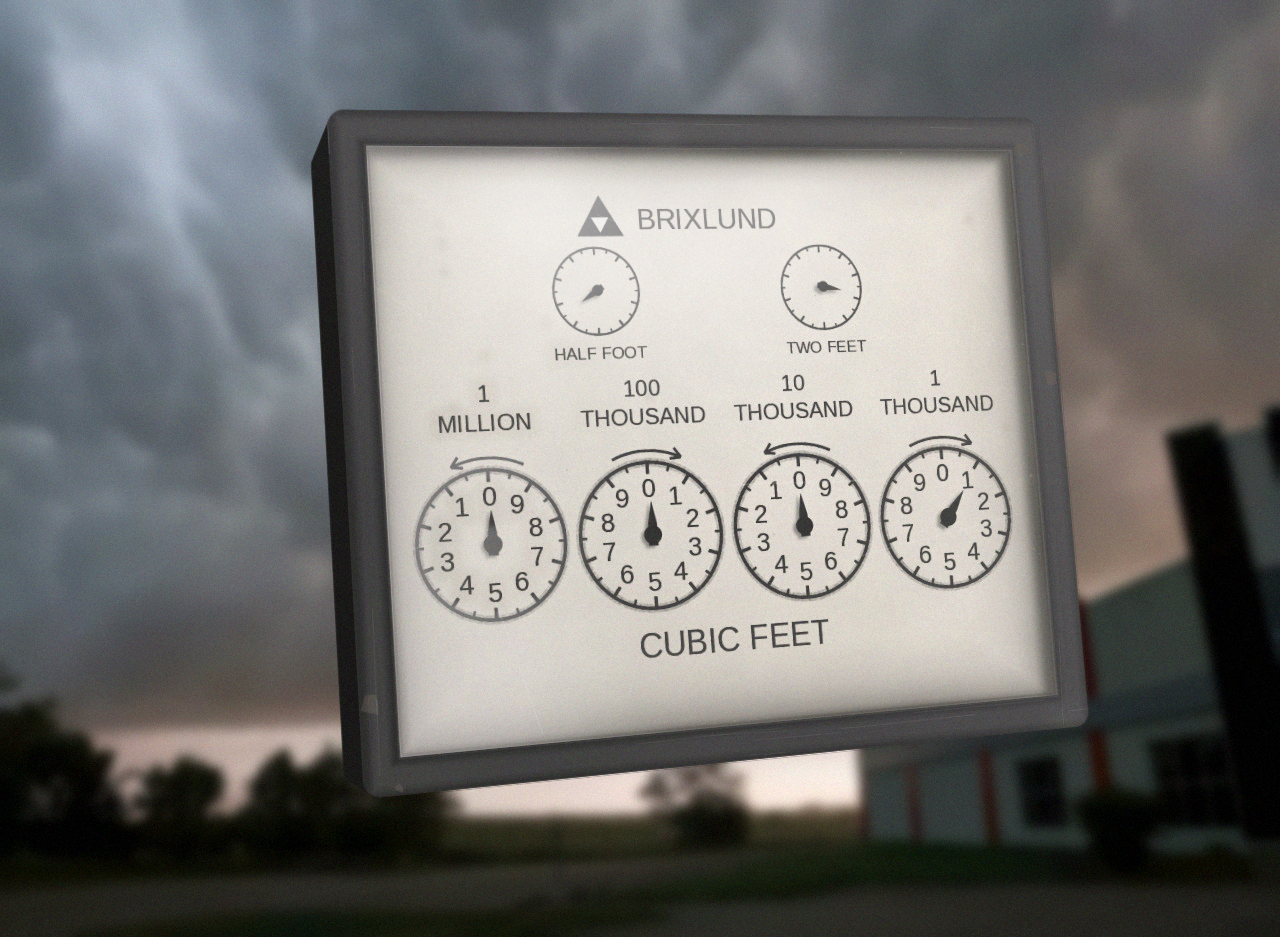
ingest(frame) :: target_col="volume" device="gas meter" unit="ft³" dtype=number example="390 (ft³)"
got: 100 (ft³)
